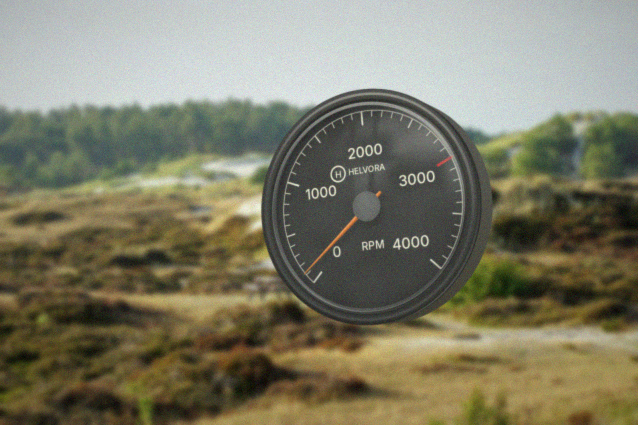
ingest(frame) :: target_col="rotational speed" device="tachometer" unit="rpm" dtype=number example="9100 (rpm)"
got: 100 (rpm)
